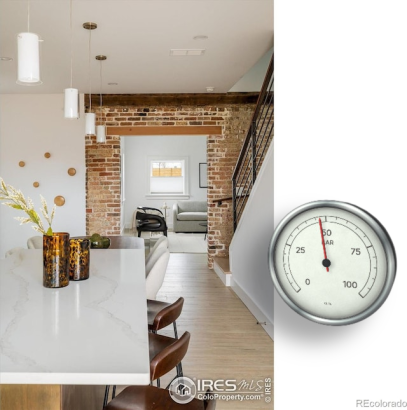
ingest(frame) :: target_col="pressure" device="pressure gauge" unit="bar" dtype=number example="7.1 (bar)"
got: 47.5 (bar)
